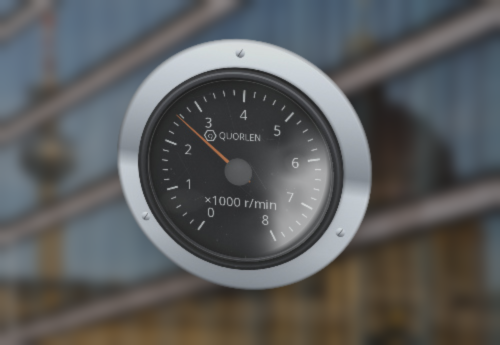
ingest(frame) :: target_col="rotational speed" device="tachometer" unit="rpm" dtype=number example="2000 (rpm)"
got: 2600 (rpm)
